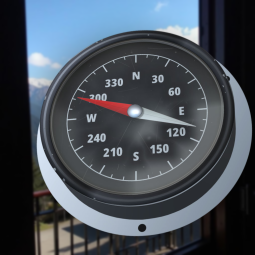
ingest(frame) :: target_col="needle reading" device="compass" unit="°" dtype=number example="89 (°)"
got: 290 (°)
